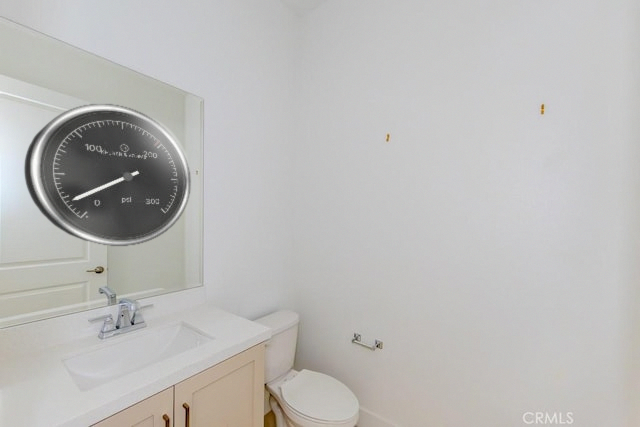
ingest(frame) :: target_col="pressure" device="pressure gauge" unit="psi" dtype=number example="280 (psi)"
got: 20 (psi)
